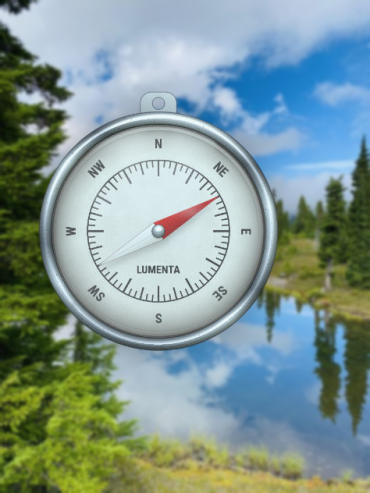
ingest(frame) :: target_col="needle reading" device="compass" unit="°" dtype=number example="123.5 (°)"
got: 60 (°)
